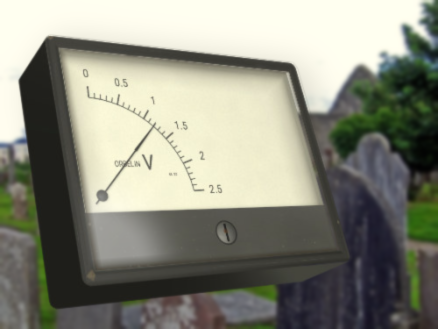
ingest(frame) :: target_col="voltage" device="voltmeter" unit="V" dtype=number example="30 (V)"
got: 1.2 (V)
